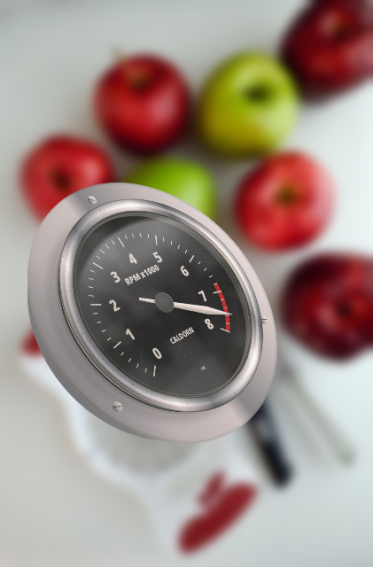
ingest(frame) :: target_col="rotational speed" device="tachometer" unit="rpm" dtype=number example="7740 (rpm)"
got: 7600 (rpm)
